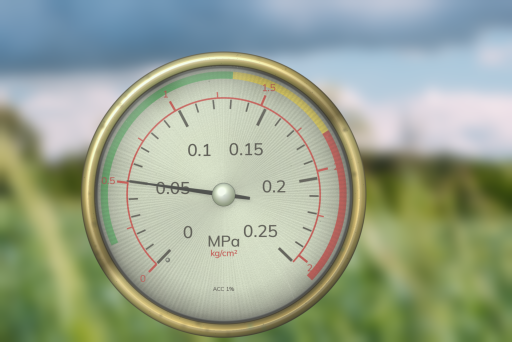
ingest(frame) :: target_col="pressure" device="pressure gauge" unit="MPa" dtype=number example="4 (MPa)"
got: 0.05 (MPa)
